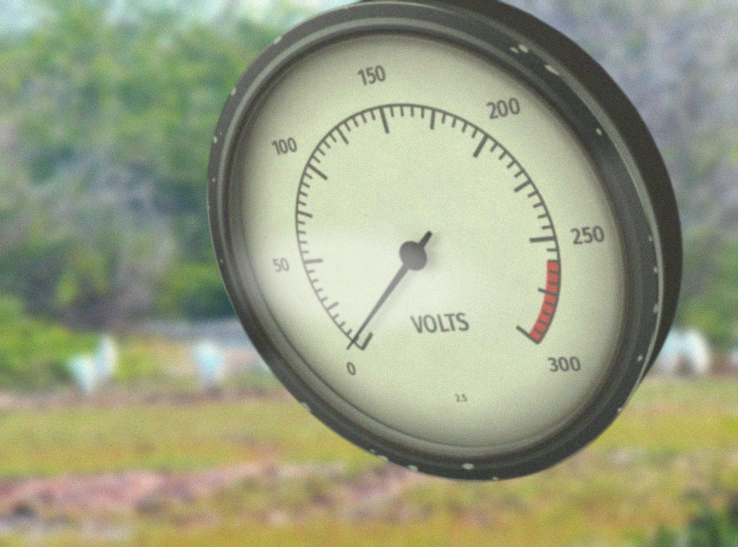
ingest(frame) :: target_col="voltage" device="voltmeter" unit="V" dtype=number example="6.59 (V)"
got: 5 (V)
